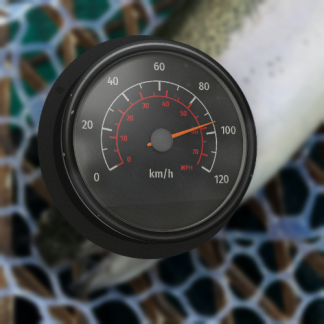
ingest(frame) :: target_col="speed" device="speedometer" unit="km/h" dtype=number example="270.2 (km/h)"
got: 95 (km/h)
